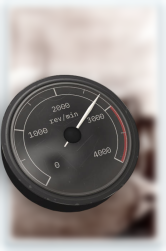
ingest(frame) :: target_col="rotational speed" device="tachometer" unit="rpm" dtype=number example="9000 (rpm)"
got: 2750 (rpm)
